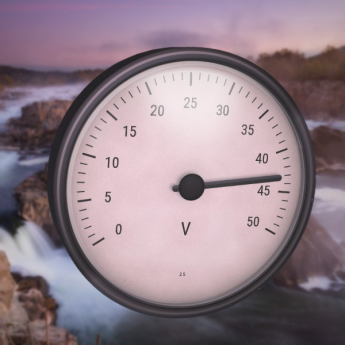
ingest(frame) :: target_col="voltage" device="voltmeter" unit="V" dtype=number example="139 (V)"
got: 43 (V)
